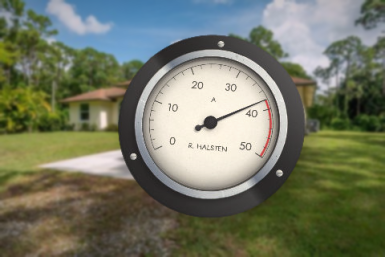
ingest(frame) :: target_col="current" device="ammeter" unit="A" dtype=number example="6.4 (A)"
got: 38 (A)
